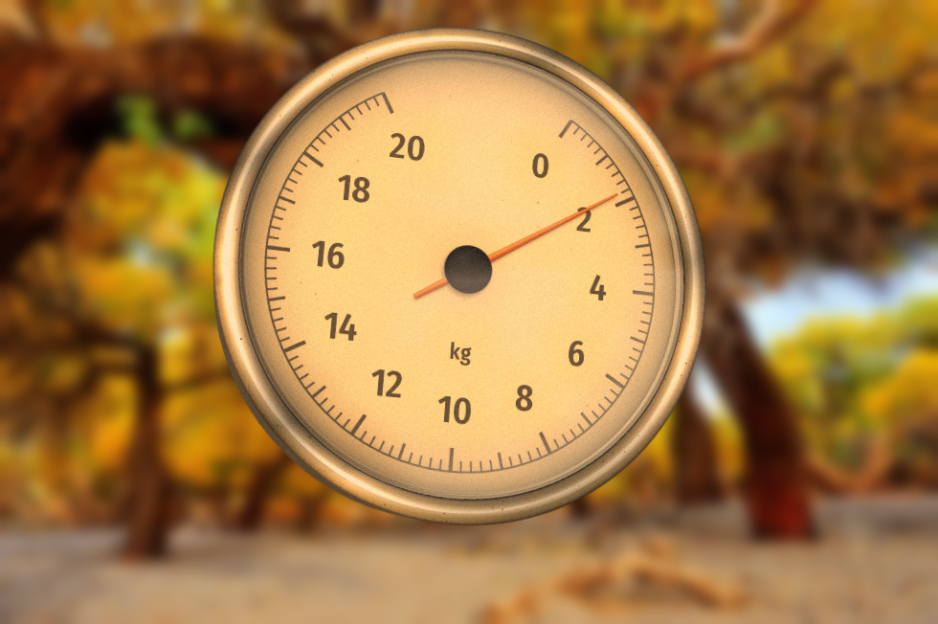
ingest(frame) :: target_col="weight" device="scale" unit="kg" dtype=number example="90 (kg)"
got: 1.8 (kg)
